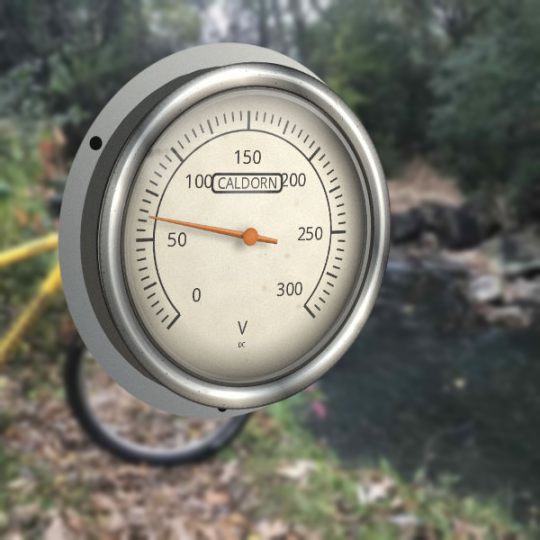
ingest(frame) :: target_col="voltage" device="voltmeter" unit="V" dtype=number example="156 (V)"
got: 62.5 (V)
